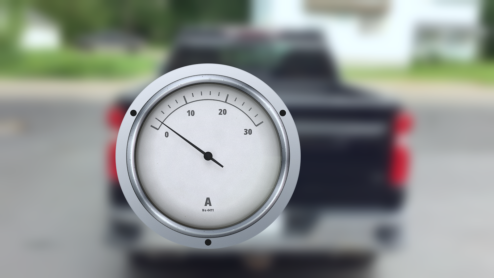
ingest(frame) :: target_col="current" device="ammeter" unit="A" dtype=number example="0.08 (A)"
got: 2 (A)
